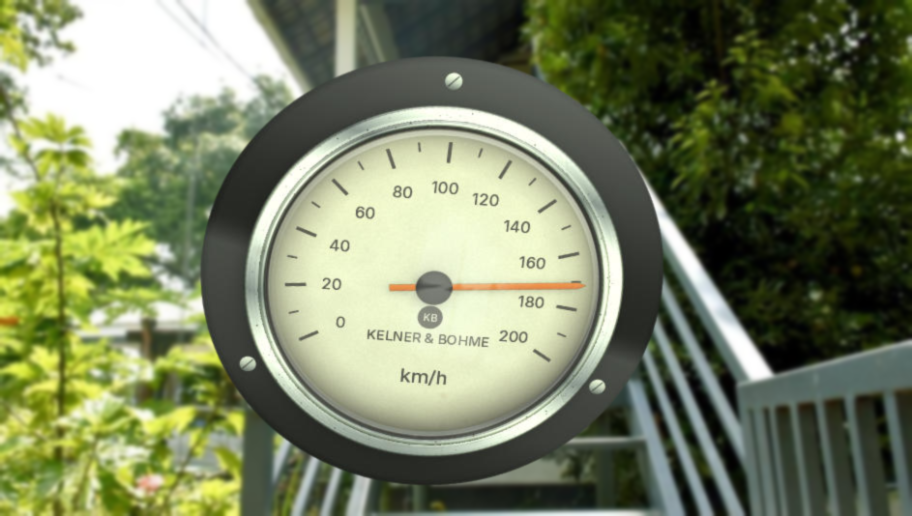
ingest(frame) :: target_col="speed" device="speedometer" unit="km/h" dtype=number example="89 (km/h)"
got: 170 (km/h)
